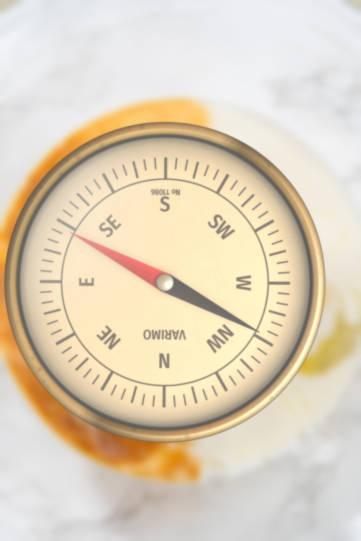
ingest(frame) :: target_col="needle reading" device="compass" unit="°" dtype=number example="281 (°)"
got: 117.5 (°)
